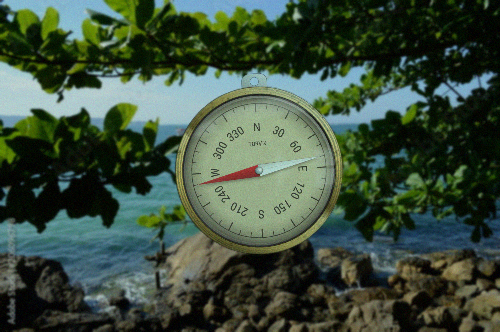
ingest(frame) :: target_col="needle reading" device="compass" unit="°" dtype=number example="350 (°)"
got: 260 (°)
